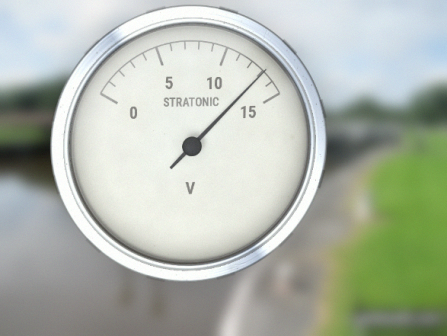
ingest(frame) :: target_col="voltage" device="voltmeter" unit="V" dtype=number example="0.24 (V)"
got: 13 (V)
